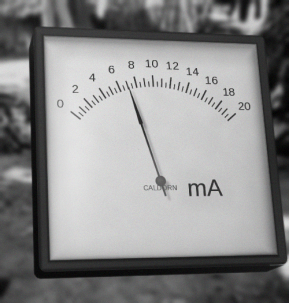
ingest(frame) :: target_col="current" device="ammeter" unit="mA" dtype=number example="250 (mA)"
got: 7 (mA)
